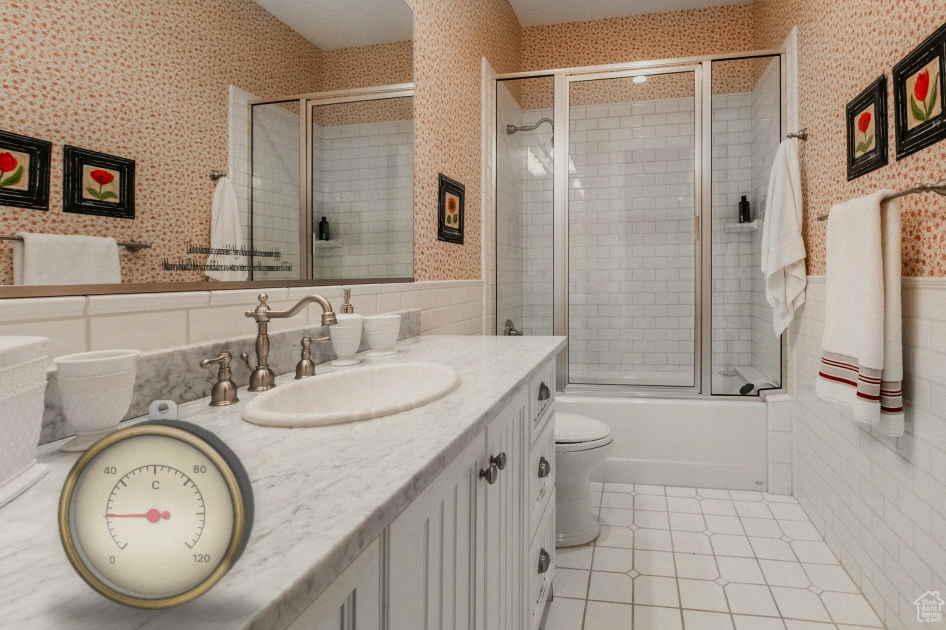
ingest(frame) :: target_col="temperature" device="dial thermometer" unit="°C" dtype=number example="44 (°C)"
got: 20 (°C)
